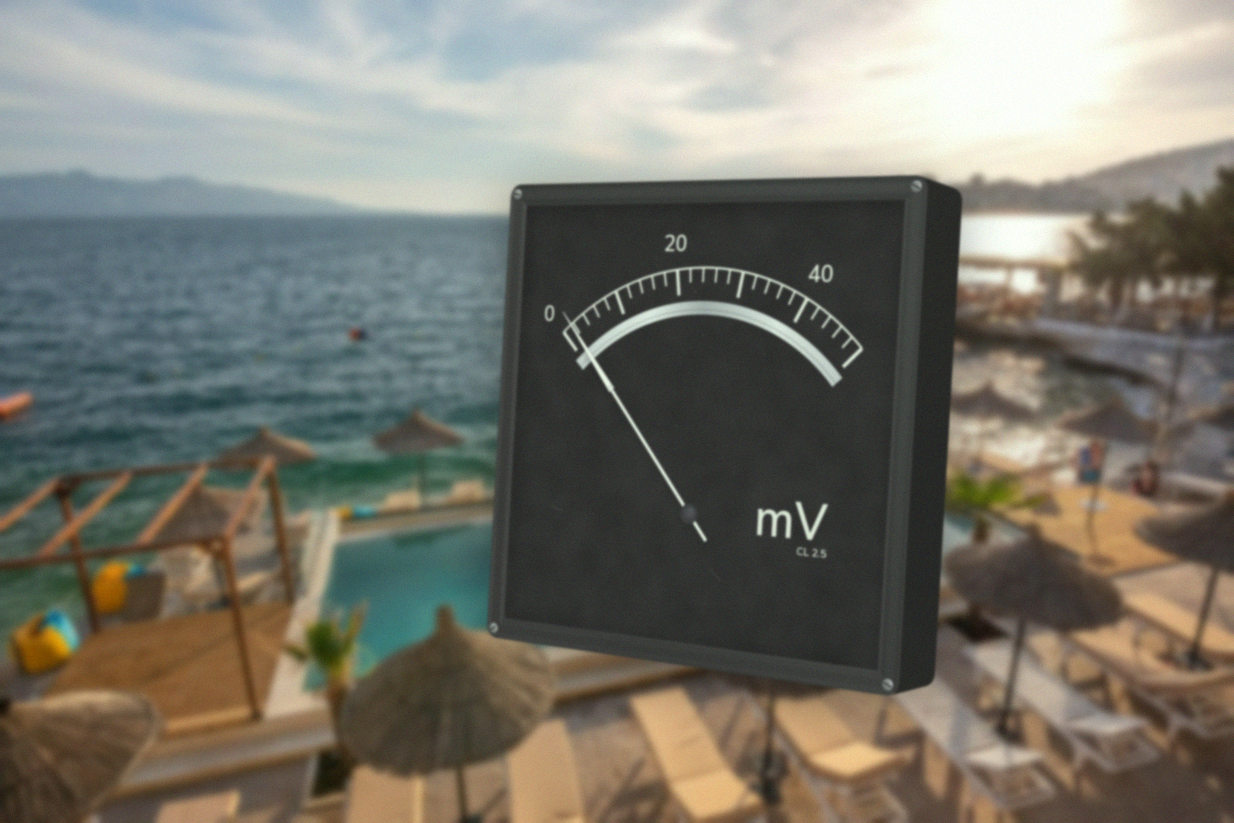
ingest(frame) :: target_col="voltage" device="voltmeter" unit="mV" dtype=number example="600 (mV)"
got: 2 (mV)
